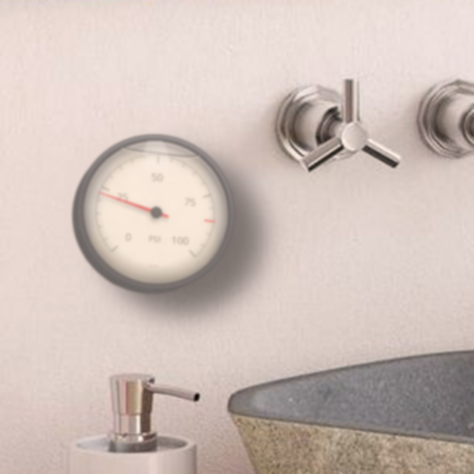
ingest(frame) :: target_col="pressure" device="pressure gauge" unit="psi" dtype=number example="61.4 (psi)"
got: 22.5 (psi)
